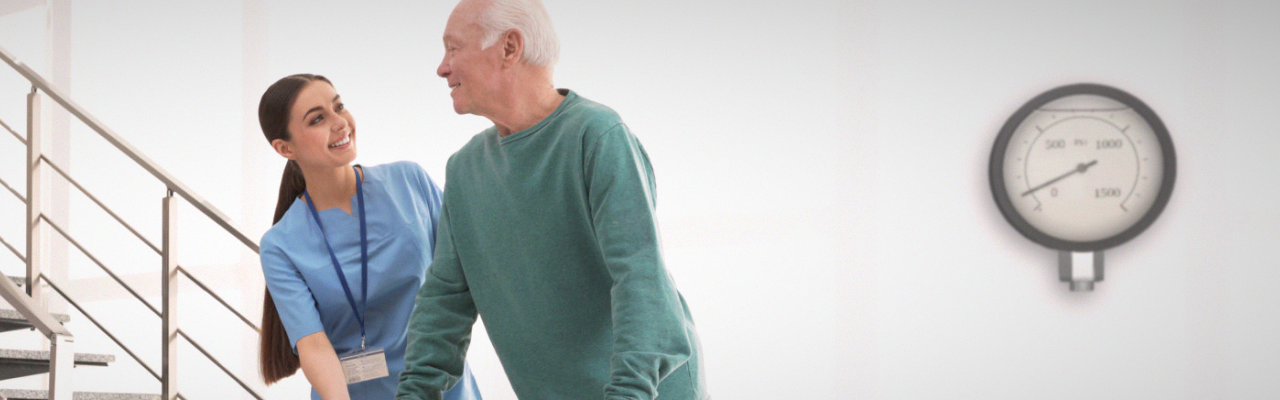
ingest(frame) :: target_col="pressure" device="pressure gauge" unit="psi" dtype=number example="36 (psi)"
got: 100 (psi)
